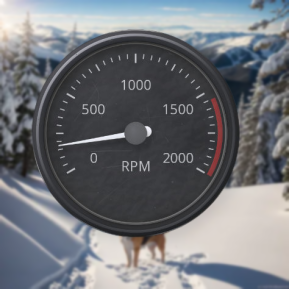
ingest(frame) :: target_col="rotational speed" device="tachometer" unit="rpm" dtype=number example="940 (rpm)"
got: 175 (rpm)
